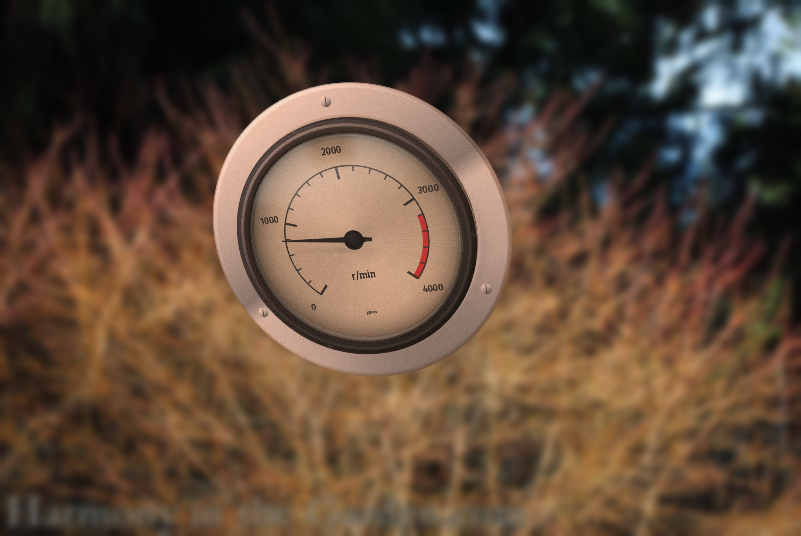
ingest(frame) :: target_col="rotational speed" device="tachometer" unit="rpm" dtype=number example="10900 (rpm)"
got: 800 (rpm)
